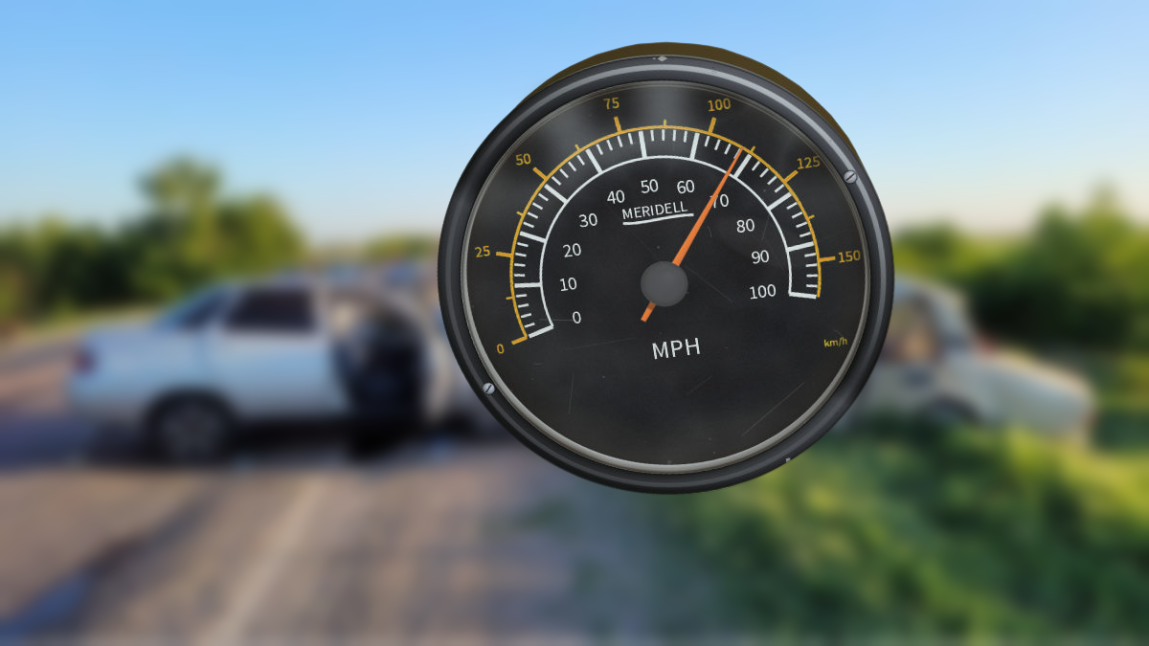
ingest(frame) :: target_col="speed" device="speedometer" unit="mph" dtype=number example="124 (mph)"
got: 68 (mph)
